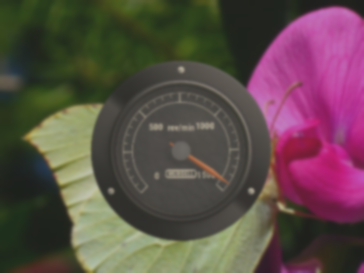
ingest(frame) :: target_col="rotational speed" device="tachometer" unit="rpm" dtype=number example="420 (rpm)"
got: 1450 (rpm)
